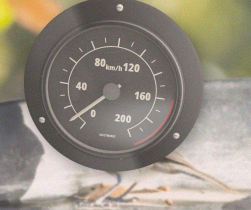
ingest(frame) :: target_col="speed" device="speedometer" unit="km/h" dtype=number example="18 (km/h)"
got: 10 (km/h)
